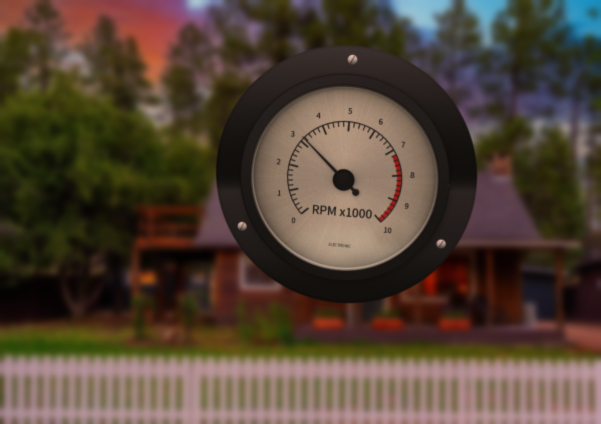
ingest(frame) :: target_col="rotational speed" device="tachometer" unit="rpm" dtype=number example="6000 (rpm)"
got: 3200 (rpm)
